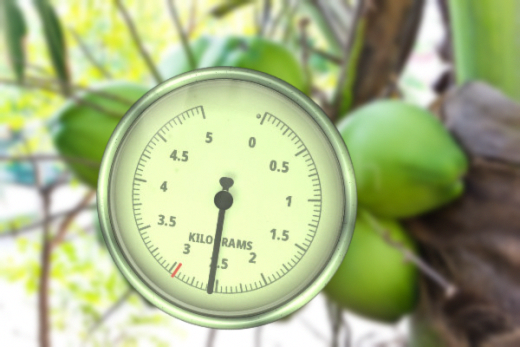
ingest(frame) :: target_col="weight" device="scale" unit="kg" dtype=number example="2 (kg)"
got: 2.55 (kg)
